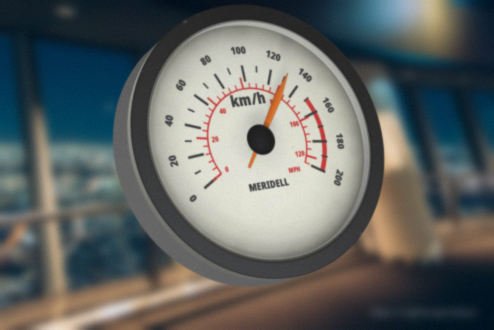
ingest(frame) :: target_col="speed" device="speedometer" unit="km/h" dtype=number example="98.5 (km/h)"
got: 130 (km/h)
